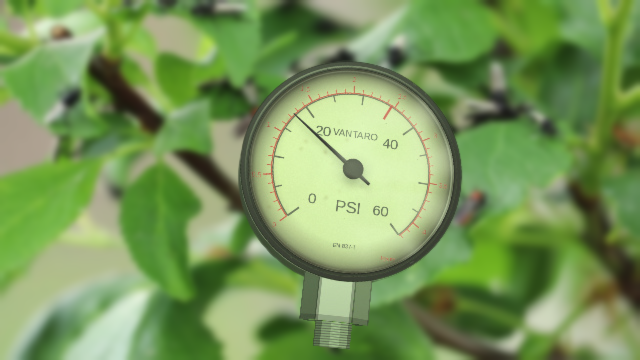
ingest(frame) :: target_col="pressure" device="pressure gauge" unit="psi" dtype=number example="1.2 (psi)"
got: 17.5 (psi)
